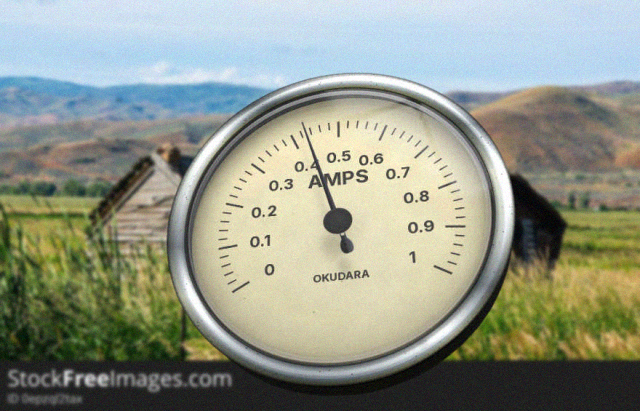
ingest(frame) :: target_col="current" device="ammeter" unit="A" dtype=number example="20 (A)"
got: 0.43 (A)
